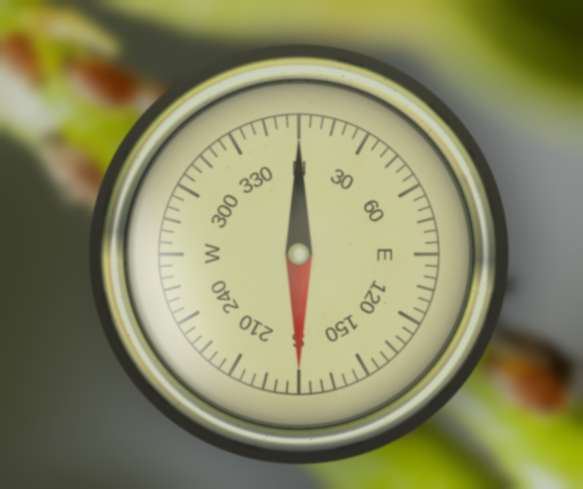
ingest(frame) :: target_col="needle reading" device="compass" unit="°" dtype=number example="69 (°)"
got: 180 (°)
